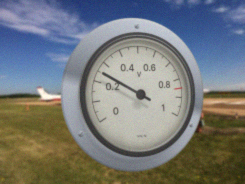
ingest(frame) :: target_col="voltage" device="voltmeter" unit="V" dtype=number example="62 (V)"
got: 0.25 (V)
